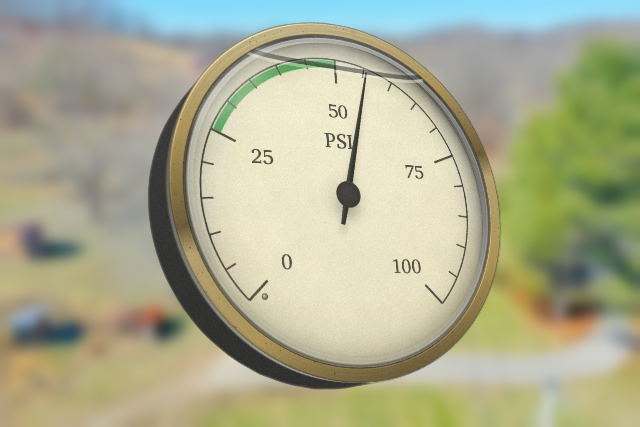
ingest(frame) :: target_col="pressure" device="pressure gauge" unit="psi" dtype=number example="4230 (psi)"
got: 55 (psi)
